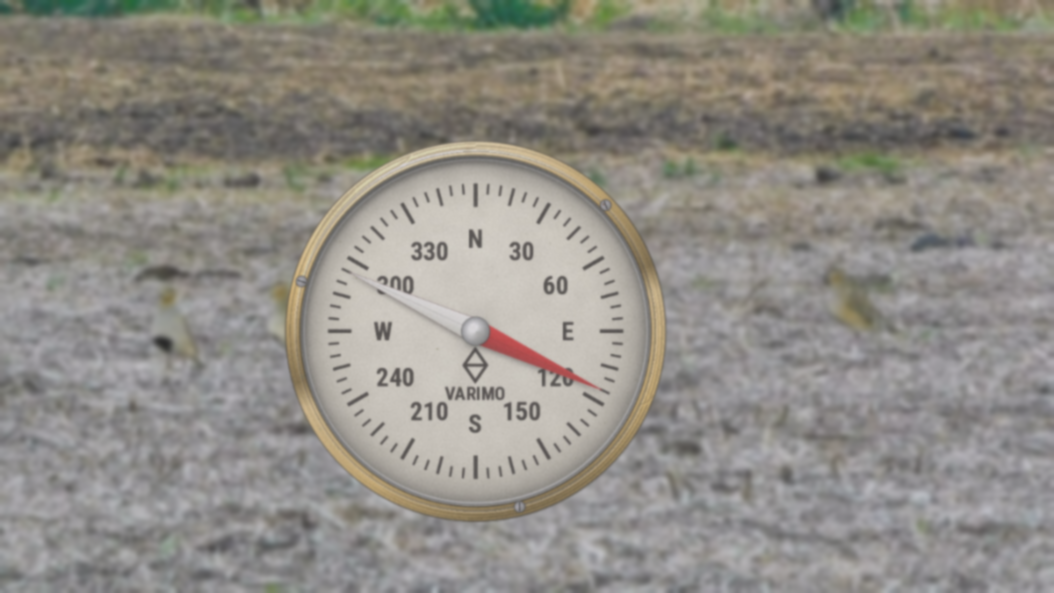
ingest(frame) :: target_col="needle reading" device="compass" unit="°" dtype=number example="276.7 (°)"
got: 115 (°)
